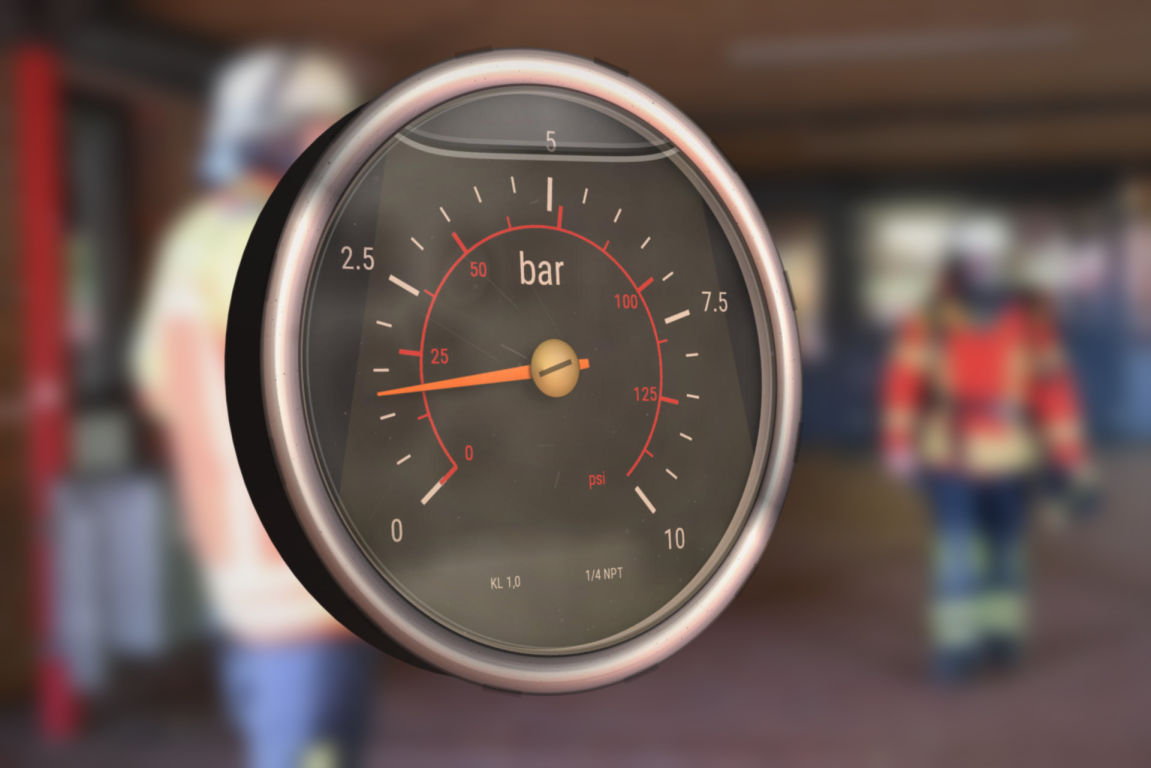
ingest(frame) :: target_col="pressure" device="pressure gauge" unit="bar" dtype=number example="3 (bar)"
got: 1.25 (bar)
